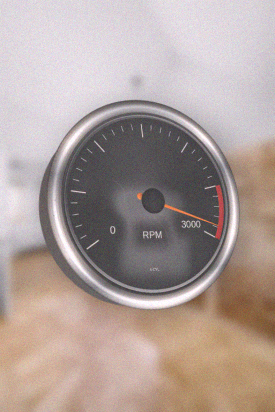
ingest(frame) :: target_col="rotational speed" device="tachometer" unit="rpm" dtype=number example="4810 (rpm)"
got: 2900 (rpm)
